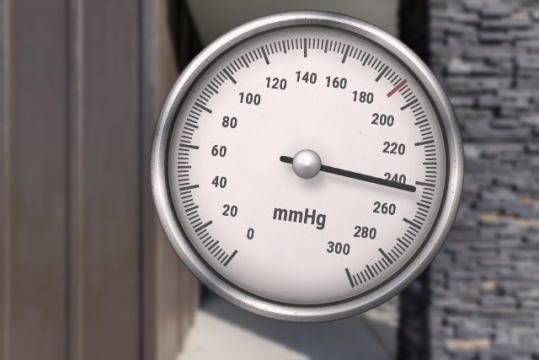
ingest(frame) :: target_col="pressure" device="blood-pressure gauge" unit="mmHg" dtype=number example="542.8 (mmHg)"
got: 244 (mmHg)
